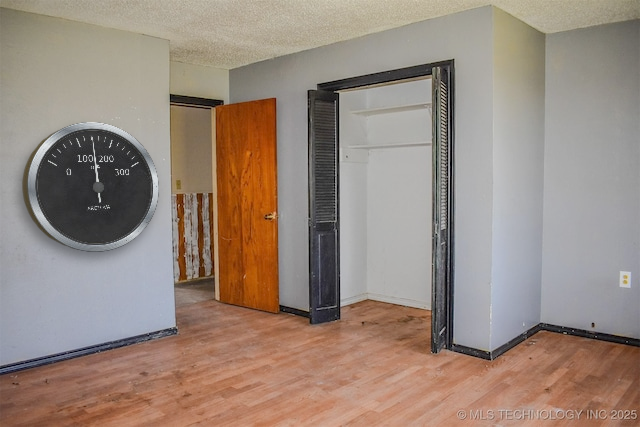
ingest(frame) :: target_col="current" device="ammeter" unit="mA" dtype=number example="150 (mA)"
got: 140 (mA)
